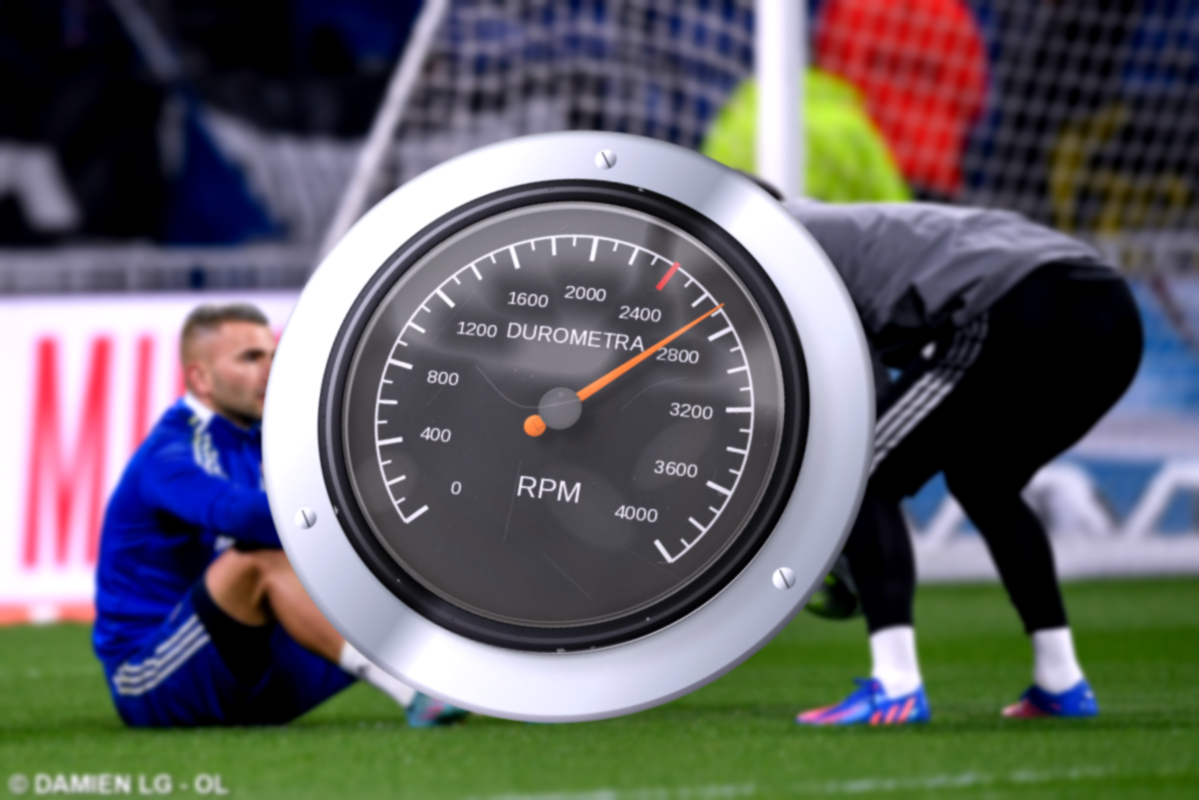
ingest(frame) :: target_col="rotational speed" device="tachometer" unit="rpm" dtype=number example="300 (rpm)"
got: 2700 (rpm)
